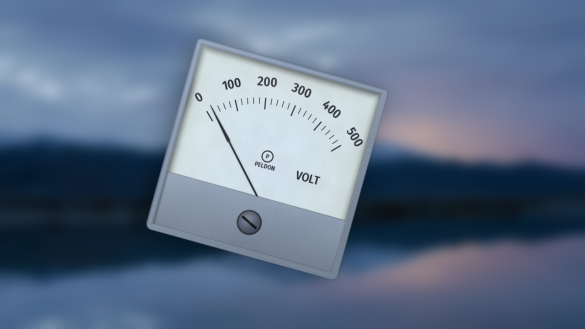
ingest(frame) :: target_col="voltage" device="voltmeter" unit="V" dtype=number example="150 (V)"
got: 20 (V)
